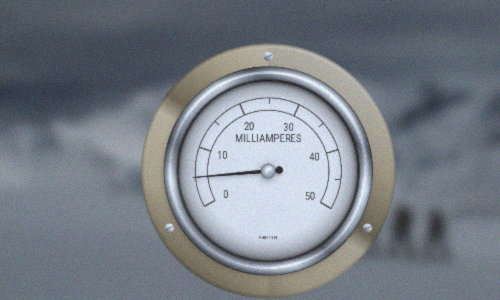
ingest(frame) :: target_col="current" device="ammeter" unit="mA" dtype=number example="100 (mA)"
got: 5 (mA)
